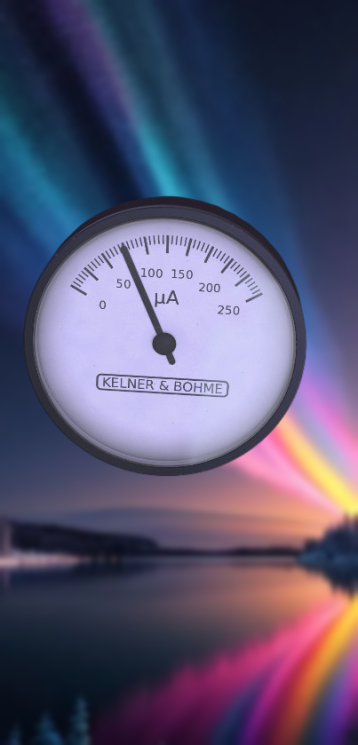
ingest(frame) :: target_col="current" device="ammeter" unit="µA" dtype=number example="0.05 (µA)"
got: 75 (µA)
